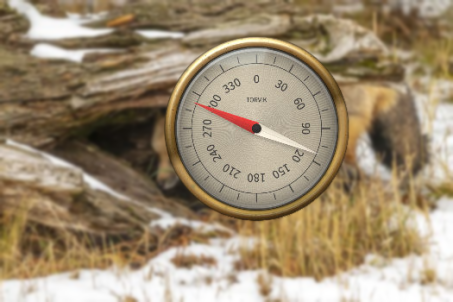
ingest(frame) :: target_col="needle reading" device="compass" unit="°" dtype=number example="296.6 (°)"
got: 292.5 (°)
